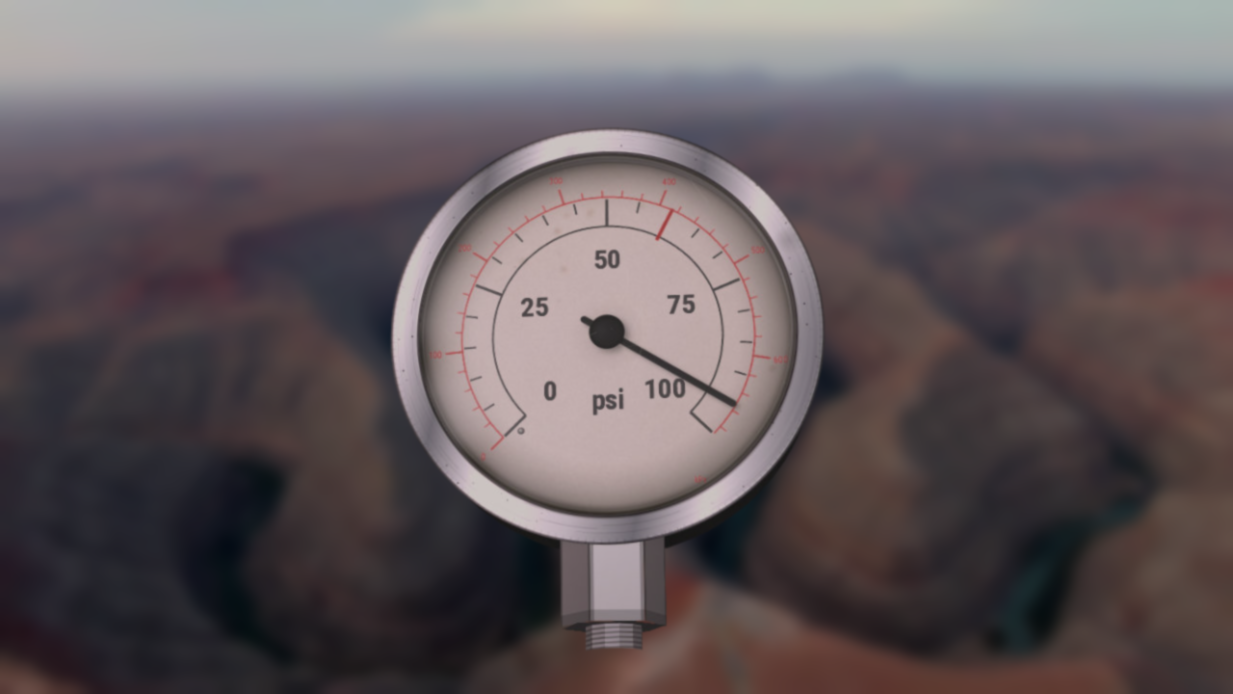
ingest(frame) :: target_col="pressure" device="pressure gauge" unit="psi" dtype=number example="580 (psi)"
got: 95 (psi)
